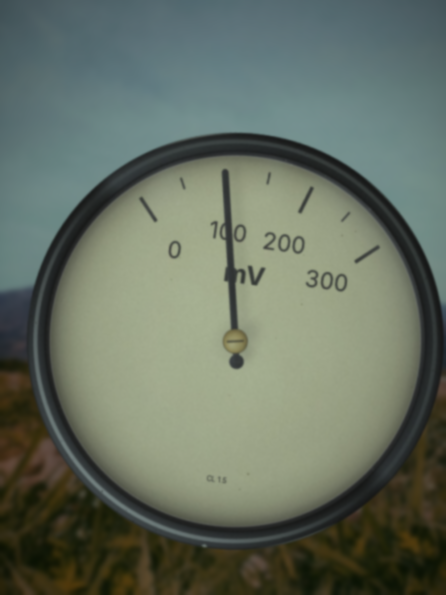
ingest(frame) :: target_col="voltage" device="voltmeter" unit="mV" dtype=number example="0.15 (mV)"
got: 100 (mV)
